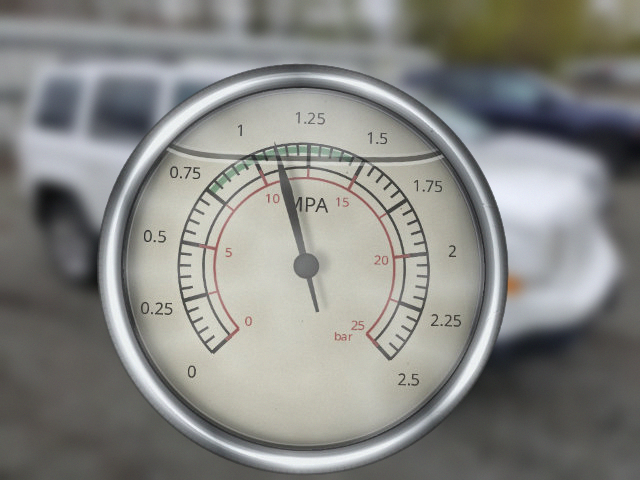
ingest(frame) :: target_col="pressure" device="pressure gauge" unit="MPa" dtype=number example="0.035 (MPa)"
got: 1.1 (MPa)
